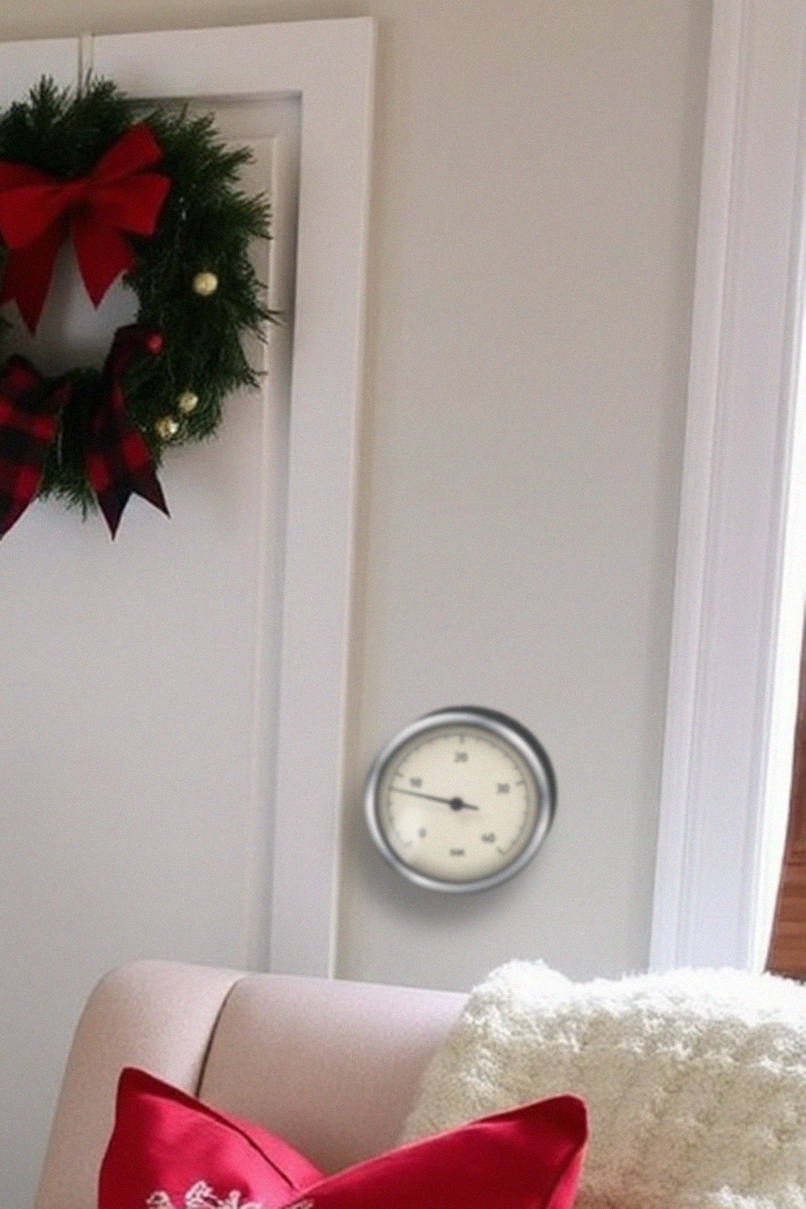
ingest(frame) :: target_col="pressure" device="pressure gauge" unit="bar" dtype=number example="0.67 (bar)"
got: 8 (bar)
